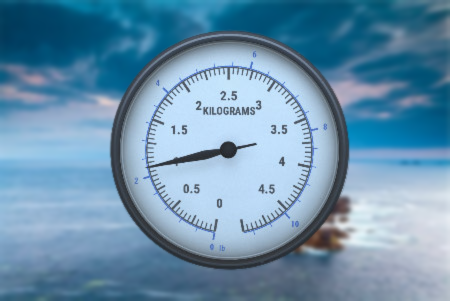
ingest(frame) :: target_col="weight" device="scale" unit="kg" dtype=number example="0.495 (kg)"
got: 1 (kg)
